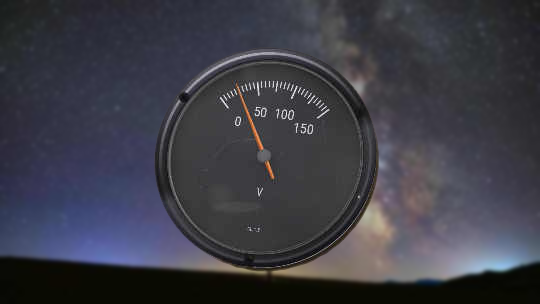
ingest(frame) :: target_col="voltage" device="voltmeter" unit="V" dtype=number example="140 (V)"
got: 25 (V)
